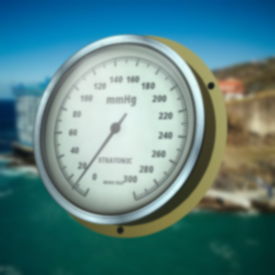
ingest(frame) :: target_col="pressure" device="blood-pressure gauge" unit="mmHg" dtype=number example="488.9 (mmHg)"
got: 10 (mmHg)
